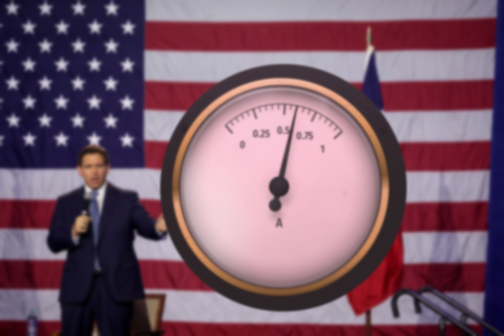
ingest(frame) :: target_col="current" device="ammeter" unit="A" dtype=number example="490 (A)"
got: 0.6 (A)
